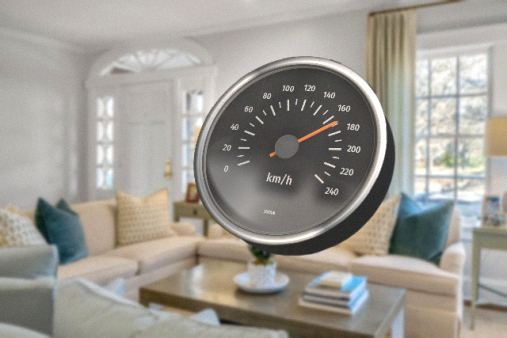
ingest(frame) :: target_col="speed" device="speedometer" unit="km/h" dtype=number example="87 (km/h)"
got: 170 (km/h)
